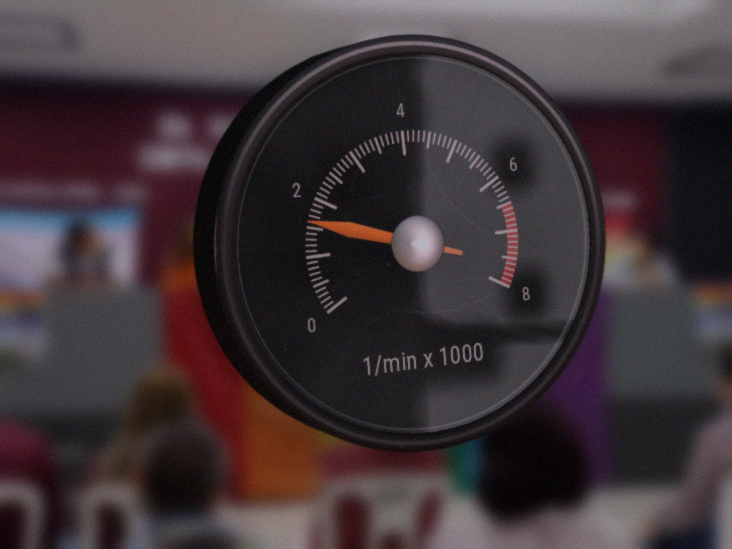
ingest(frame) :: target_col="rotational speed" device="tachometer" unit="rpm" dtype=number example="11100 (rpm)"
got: 1600 (rpm)
